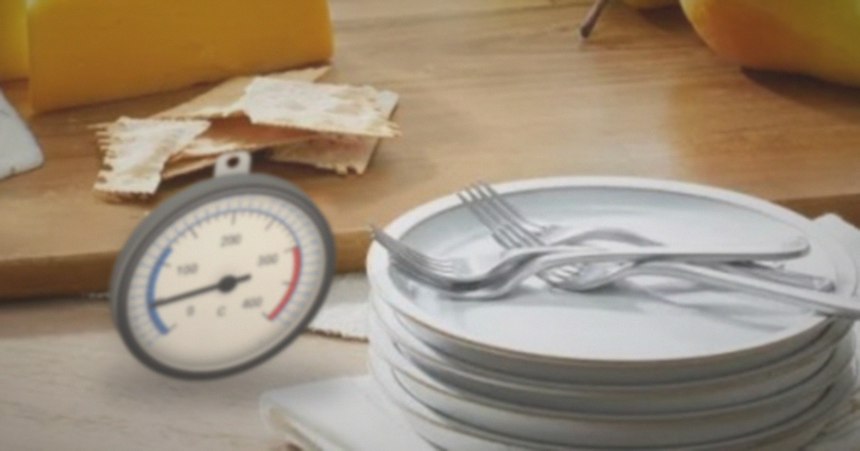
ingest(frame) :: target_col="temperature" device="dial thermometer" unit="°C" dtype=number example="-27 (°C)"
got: 50 (°C)
